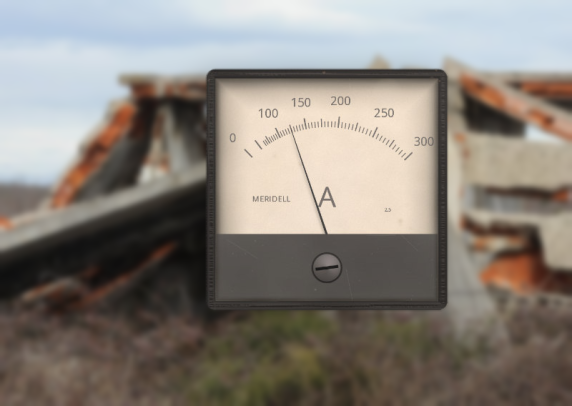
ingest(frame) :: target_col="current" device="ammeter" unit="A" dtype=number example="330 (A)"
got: 125 (A)
